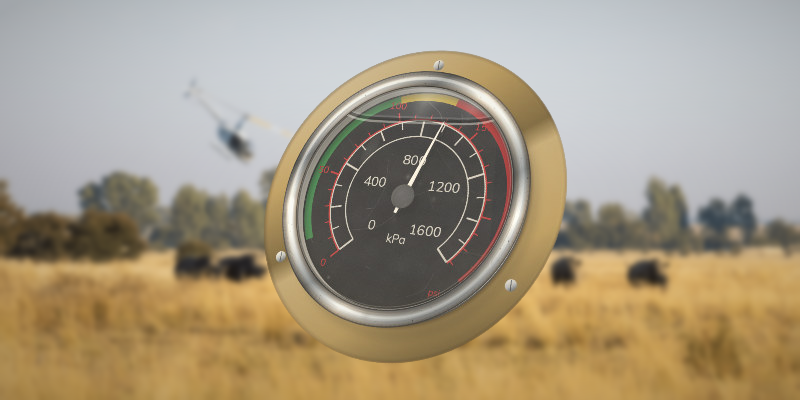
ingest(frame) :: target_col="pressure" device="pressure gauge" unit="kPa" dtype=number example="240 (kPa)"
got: 900 (kPa)
